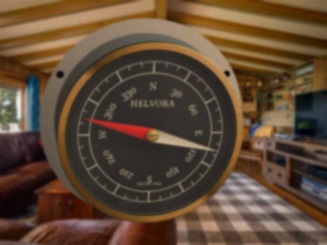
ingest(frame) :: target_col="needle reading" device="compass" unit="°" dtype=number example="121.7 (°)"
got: 285 (°)
